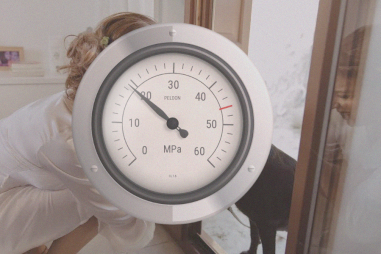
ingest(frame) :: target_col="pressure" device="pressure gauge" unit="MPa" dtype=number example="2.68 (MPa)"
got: 19 (MPa)
